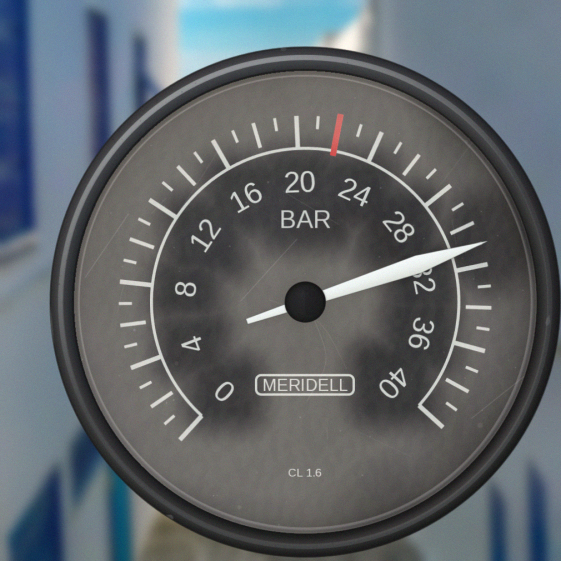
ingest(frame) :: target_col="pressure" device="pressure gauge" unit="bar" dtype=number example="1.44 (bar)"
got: 31 (bar)
